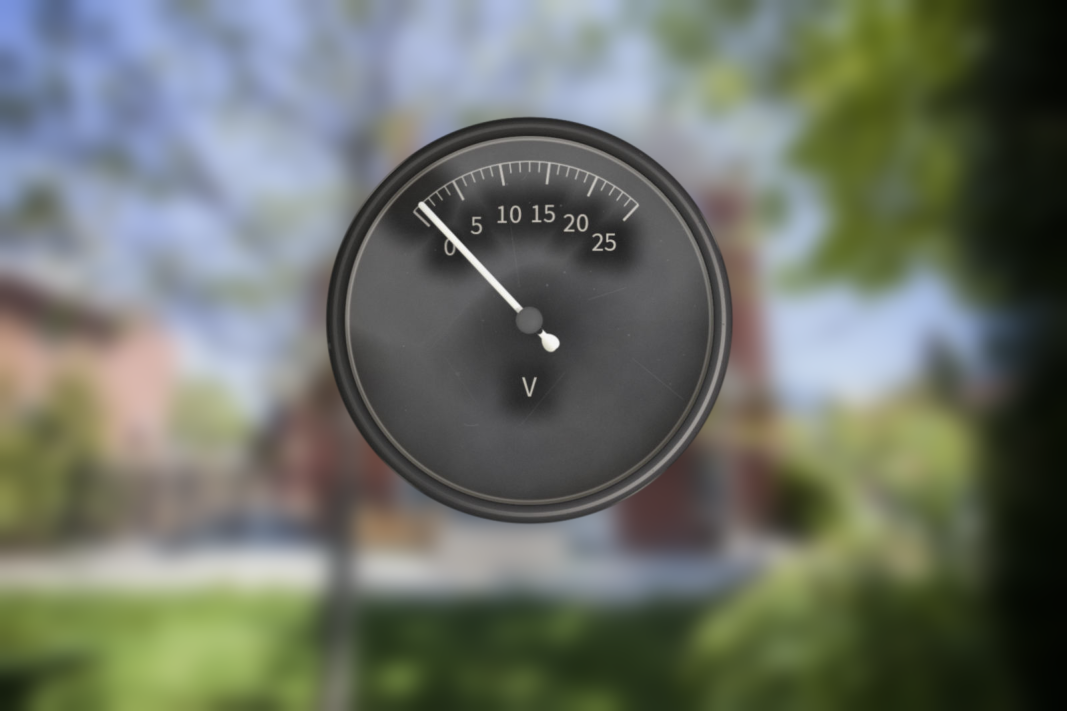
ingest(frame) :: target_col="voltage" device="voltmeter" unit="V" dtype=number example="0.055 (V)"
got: 1 (V)
